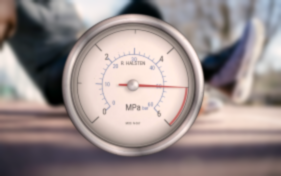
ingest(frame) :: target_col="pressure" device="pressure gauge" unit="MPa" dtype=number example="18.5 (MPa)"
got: 5 (MPa)
